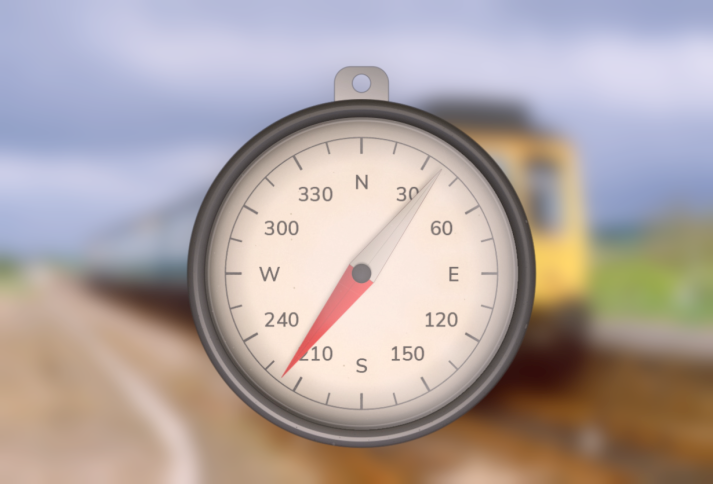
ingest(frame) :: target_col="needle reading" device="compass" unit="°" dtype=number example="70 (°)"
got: 217.5 (°)
